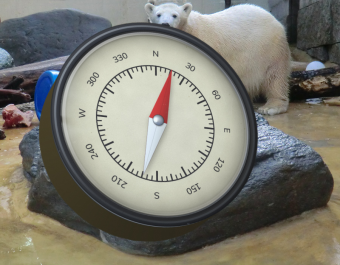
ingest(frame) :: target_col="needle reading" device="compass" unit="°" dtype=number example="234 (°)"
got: 15 (°)
